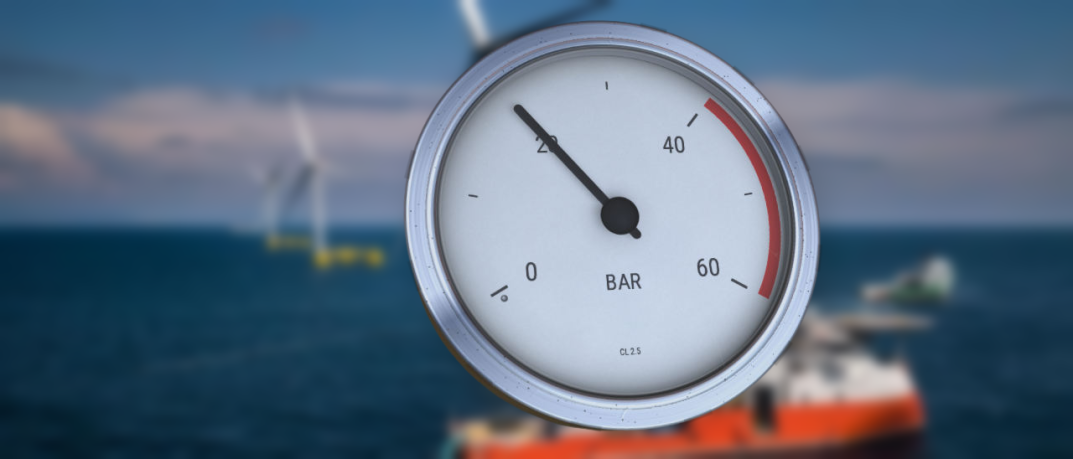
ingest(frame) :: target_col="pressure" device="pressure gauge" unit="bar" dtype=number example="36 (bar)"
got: 20 (bar)
